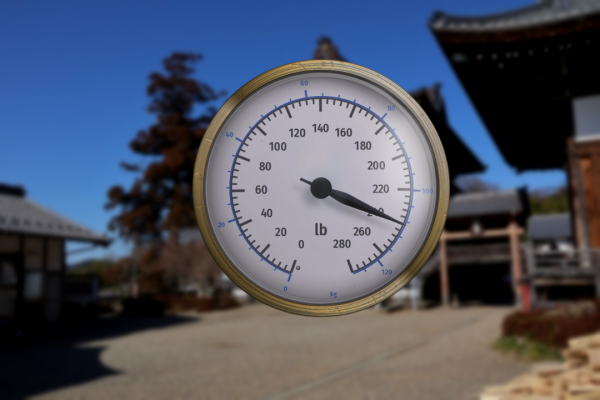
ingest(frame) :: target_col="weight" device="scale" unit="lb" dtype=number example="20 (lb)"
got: 240 (lb)
